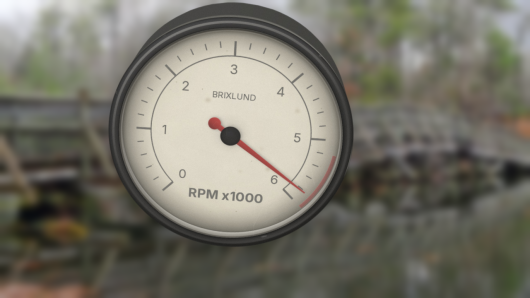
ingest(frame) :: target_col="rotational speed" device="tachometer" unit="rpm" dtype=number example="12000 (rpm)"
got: 5800 (rpm)
